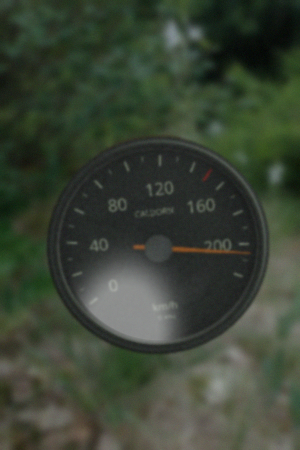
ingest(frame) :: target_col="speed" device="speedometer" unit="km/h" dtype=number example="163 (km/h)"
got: 205 (km/h)
